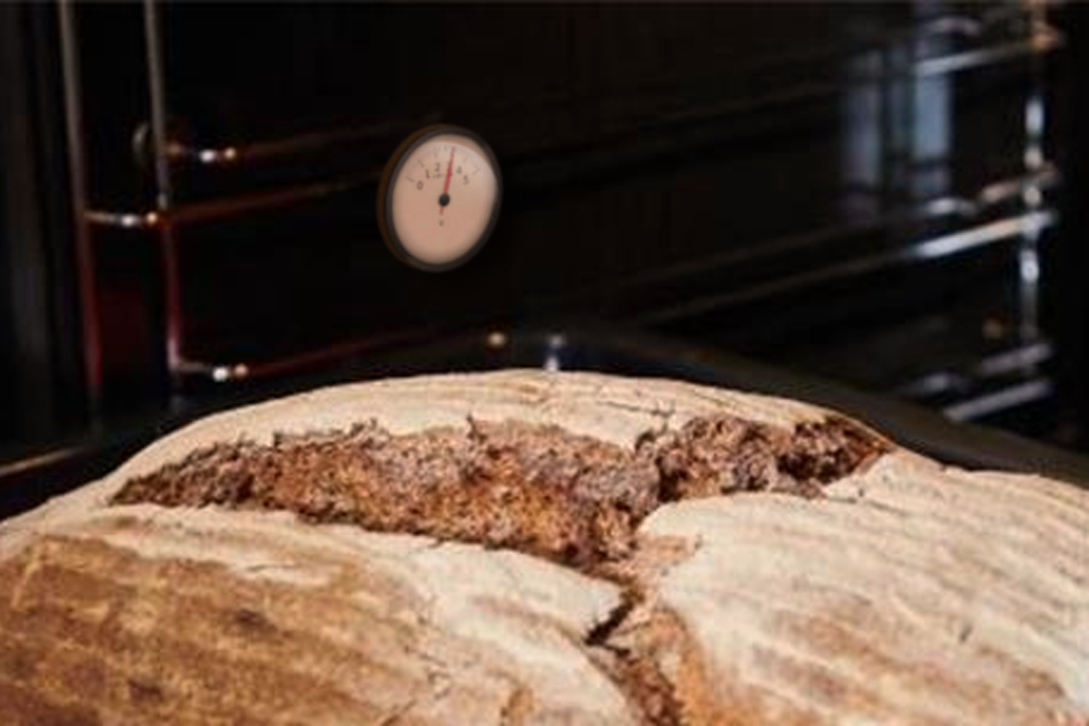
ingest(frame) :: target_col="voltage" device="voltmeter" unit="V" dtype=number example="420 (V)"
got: 3 (V)
